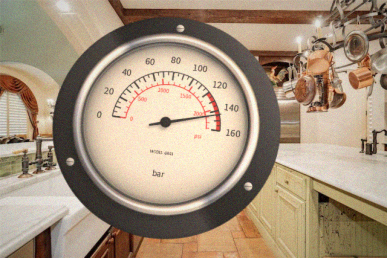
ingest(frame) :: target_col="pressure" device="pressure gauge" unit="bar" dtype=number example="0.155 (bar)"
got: 145 (bar)
